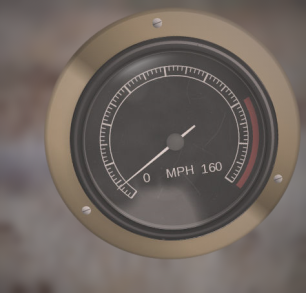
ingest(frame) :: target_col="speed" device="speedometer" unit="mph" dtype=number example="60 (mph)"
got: 8 (mph)
